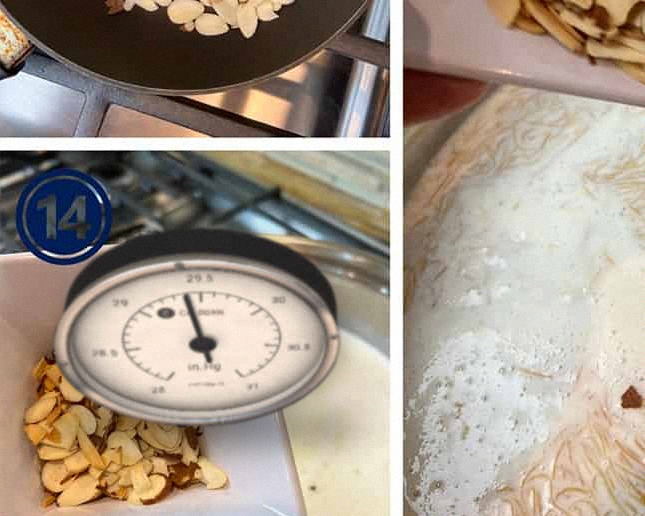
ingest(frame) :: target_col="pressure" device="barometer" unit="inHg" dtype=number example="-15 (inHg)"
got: 29.4 (inHg)
